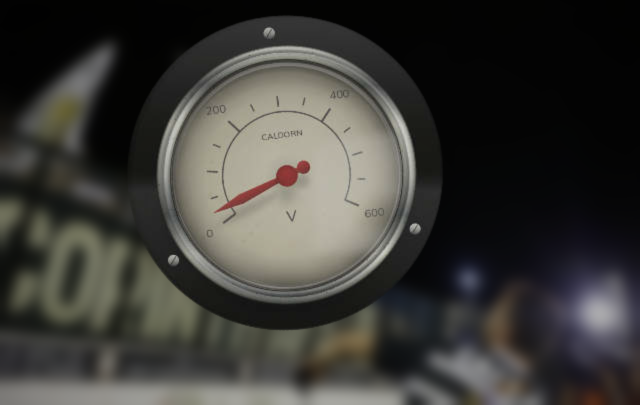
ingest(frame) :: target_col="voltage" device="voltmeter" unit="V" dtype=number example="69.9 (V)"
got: 25 (V)
